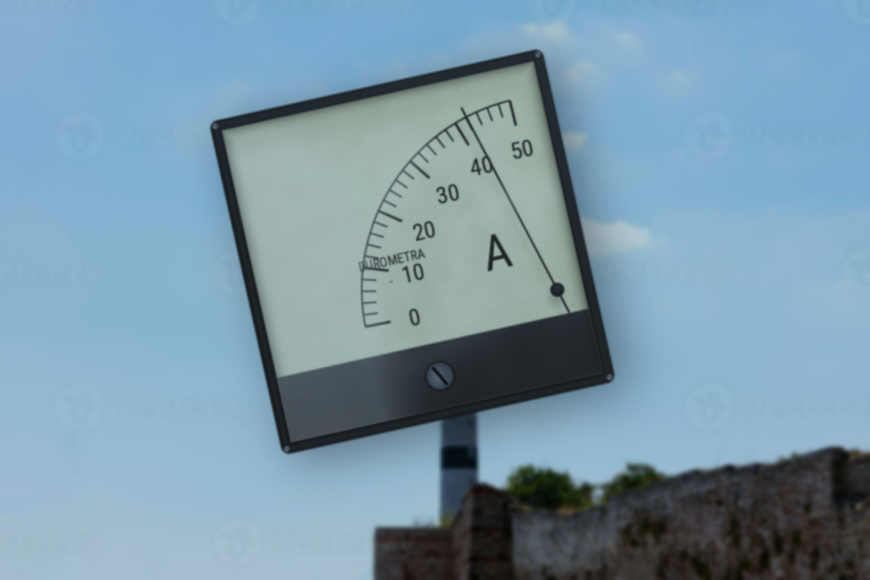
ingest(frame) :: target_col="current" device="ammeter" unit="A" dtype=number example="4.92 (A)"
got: 42 (A)
